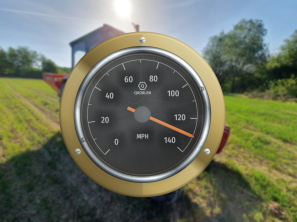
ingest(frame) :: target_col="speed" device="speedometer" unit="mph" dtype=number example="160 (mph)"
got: 130 (mph)
